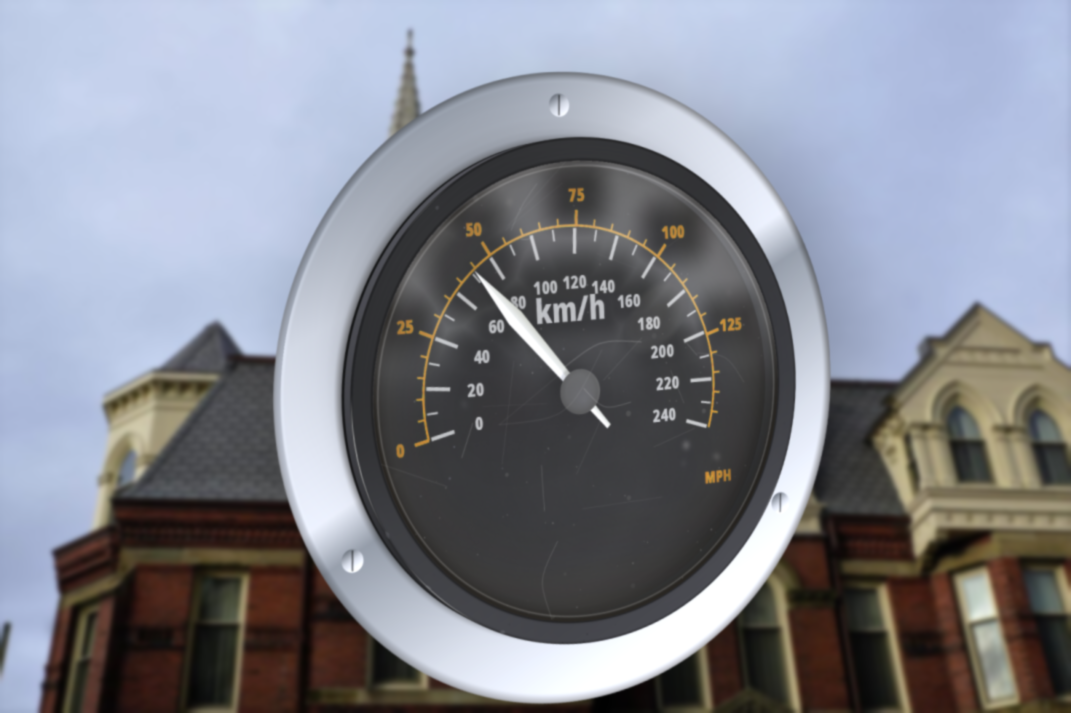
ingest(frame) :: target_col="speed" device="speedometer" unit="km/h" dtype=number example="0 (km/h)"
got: 70 (km/h)
